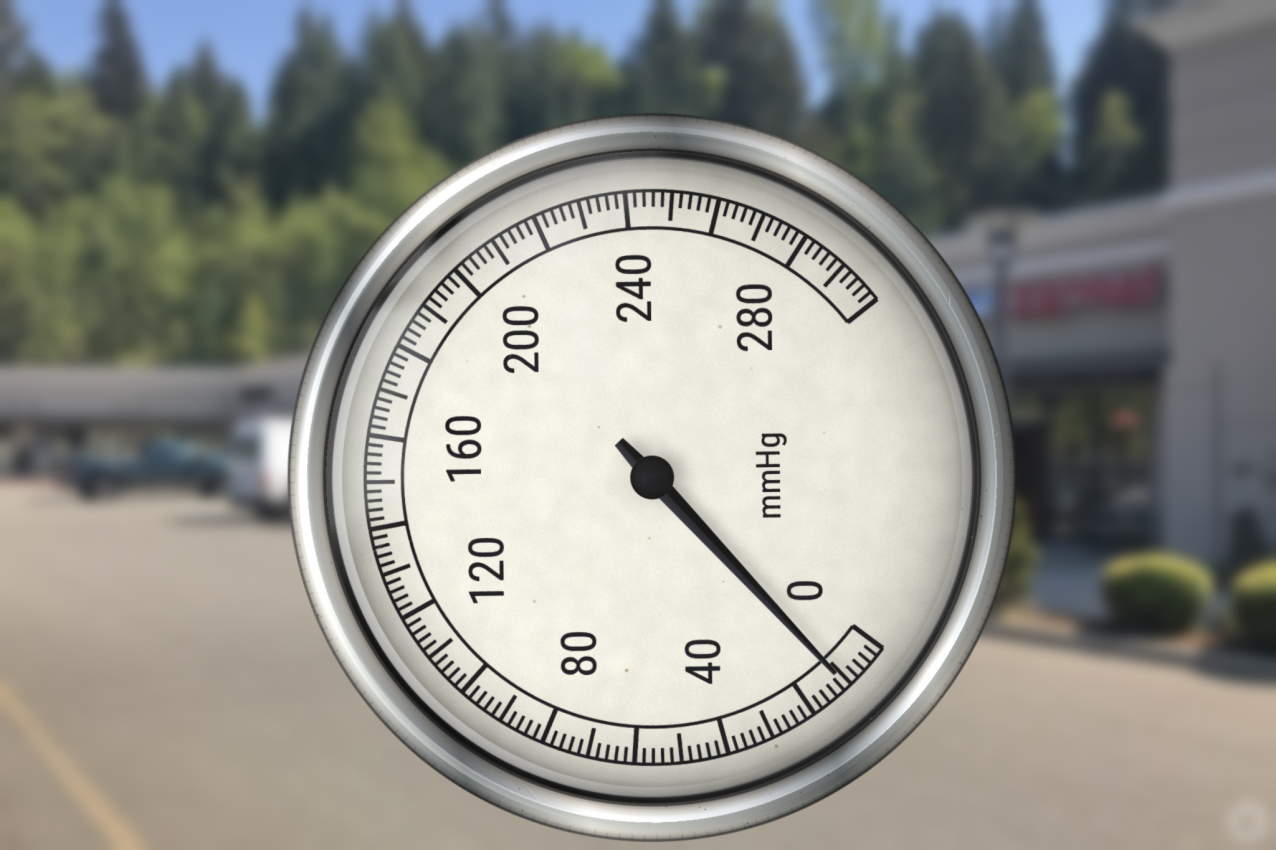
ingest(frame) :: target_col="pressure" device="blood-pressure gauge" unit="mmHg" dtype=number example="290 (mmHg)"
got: 11 (mmHg)
